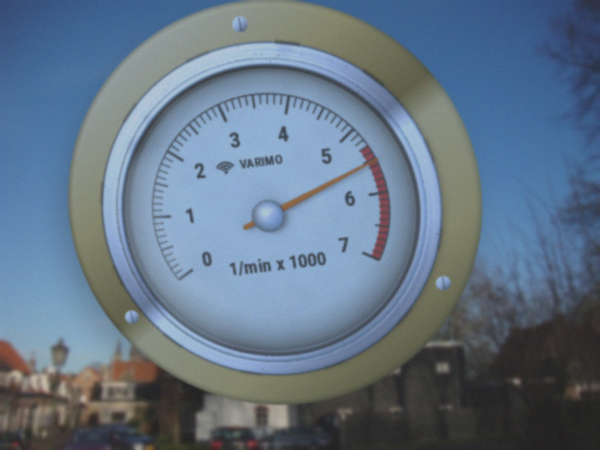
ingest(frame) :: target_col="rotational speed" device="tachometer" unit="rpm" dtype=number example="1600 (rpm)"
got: 5500 (rpm)
